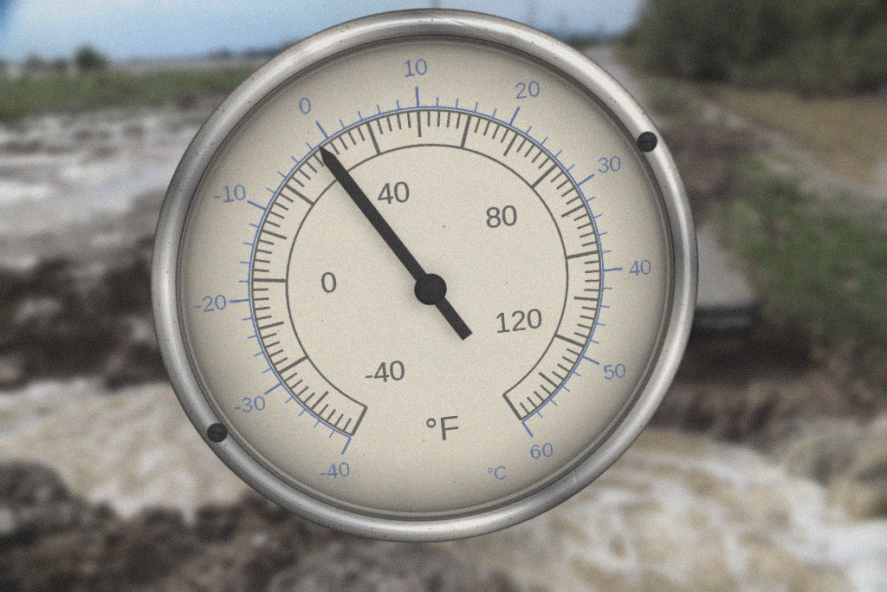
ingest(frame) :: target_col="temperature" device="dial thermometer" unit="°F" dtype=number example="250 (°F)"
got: 30 (°F)
